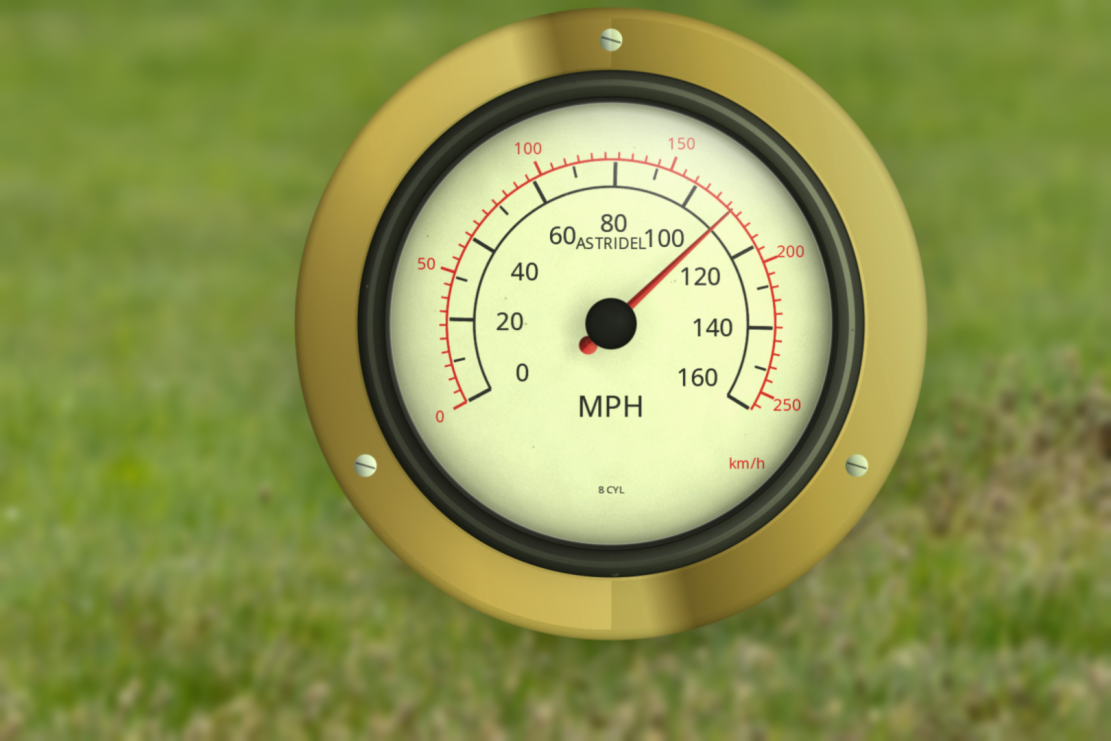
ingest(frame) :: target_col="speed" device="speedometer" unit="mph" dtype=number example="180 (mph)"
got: 110 (mph)
